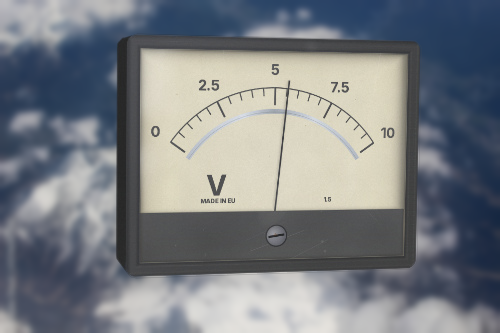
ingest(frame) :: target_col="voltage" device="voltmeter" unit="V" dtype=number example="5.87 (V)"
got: 5.5 (V)
